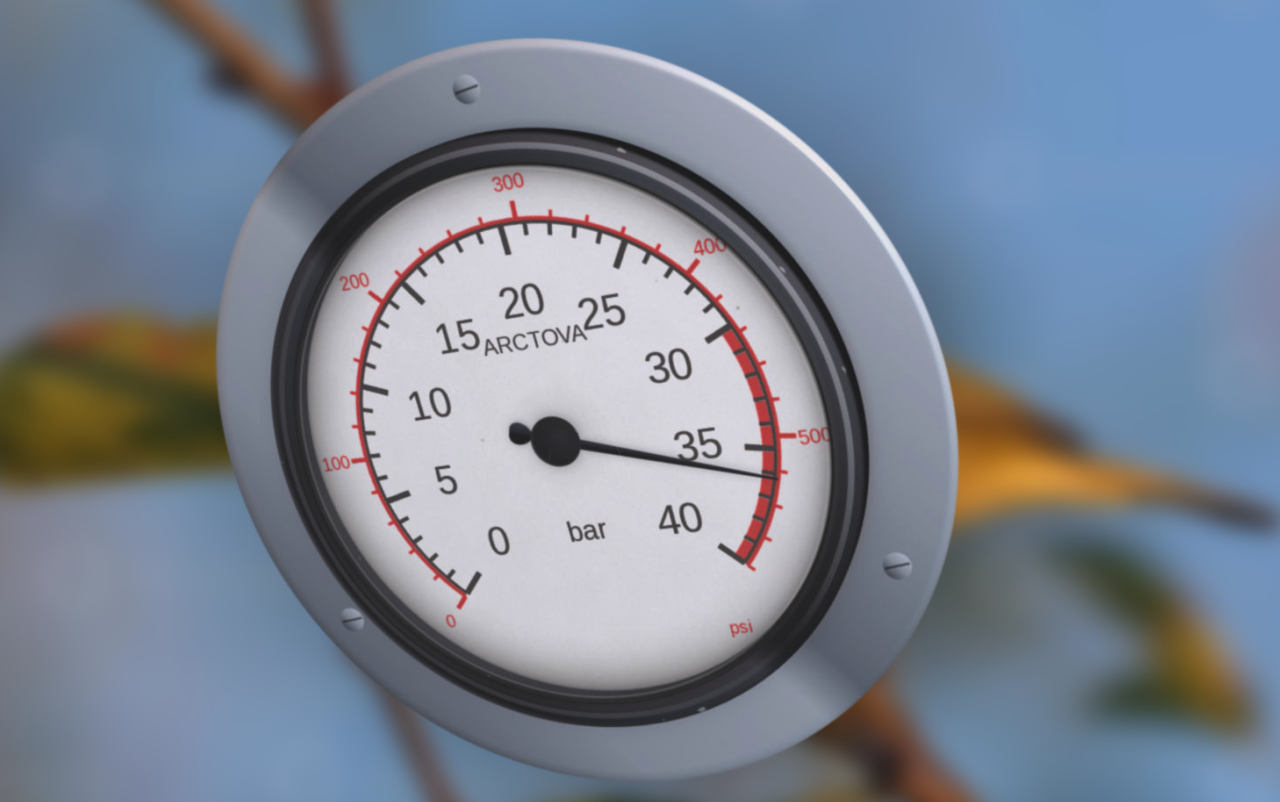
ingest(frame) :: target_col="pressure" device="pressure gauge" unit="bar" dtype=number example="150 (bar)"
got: 36 (bar)
